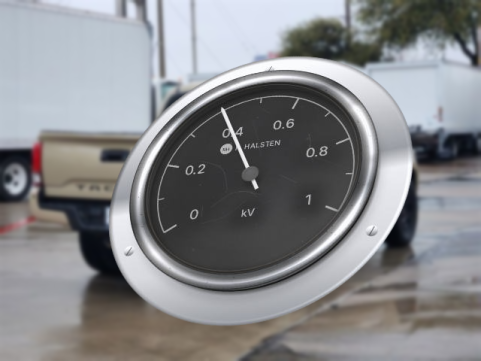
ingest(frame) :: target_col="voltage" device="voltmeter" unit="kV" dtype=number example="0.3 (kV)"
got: 0.4 (kV)
